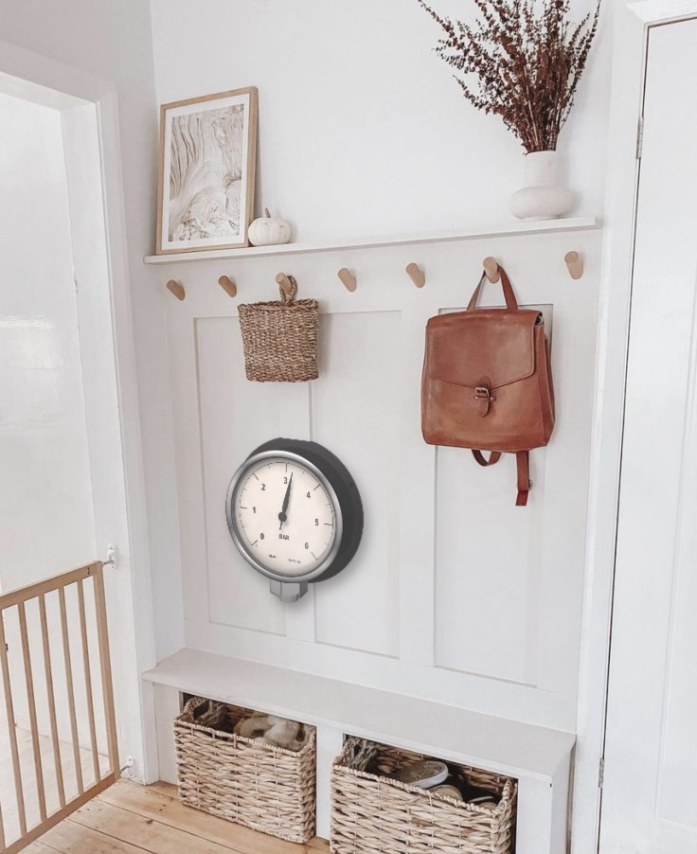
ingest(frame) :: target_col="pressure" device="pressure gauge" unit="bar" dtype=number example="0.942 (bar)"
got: 3.25 (bar)
